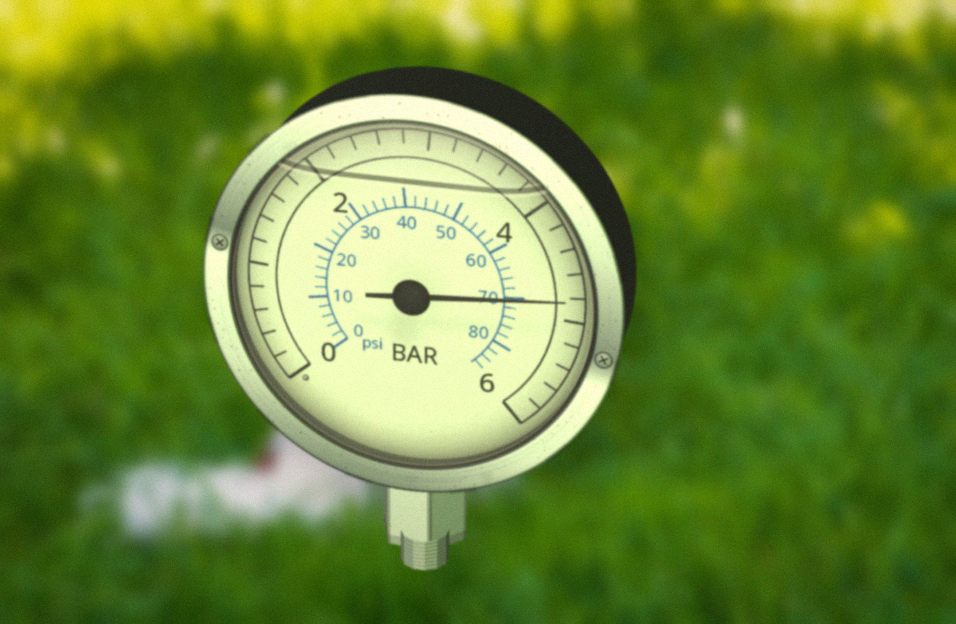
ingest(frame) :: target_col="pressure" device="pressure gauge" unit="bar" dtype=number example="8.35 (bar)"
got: 4.8 (bar)
